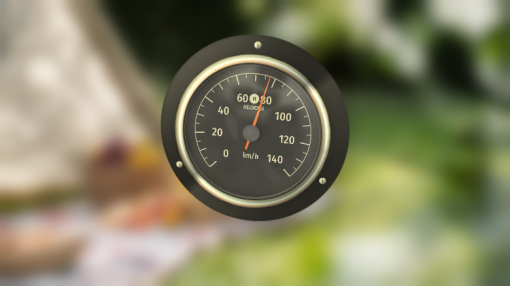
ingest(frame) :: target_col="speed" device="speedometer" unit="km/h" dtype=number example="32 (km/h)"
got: 77.5 (km/h)
